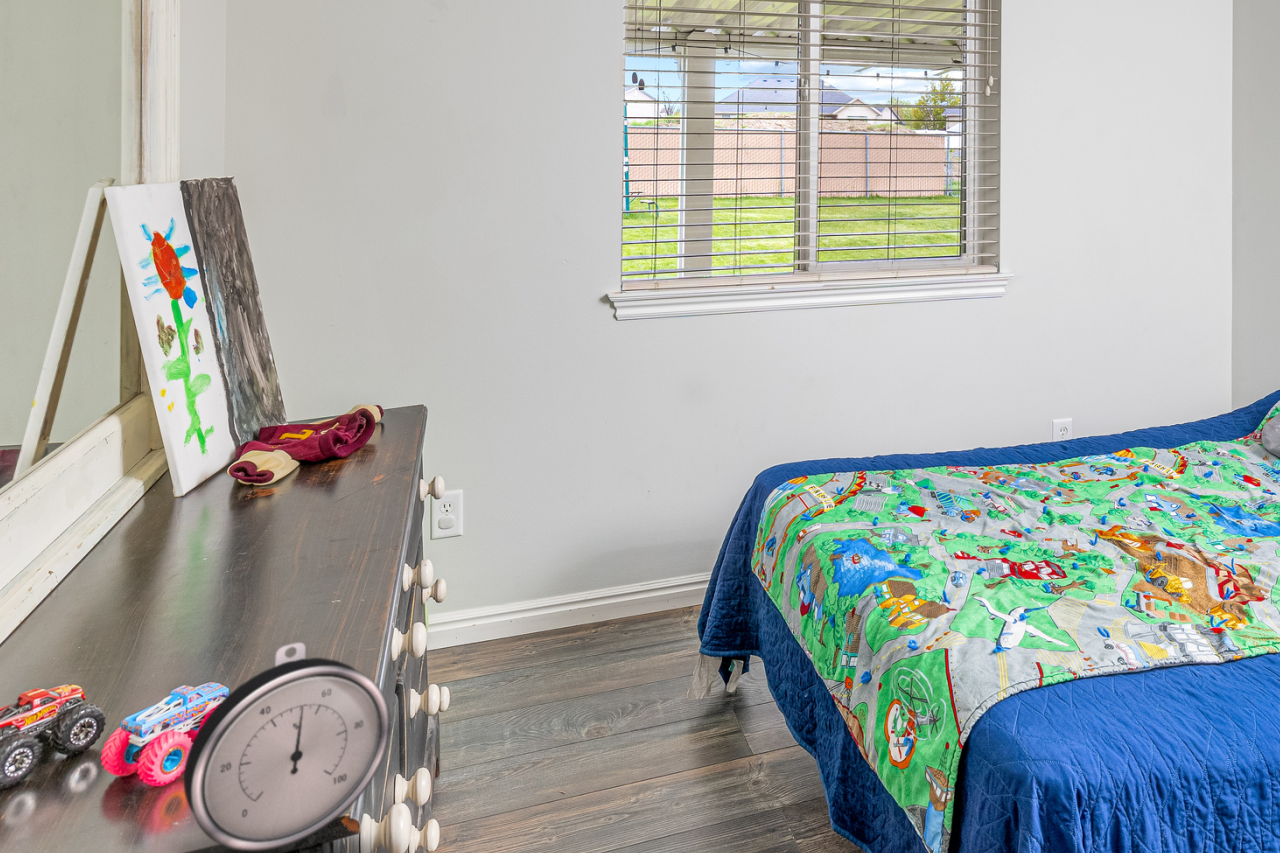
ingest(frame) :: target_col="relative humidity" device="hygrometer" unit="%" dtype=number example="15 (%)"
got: 52 (%)
